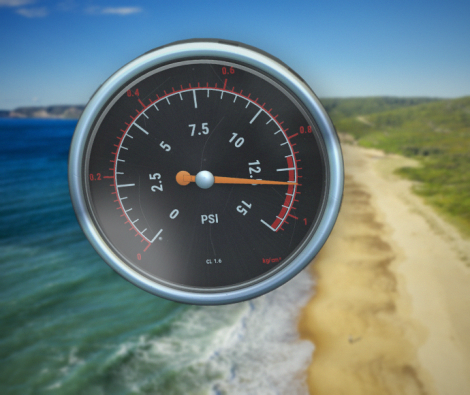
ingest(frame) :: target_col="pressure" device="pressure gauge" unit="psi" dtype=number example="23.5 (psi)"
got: 13 (psi)
